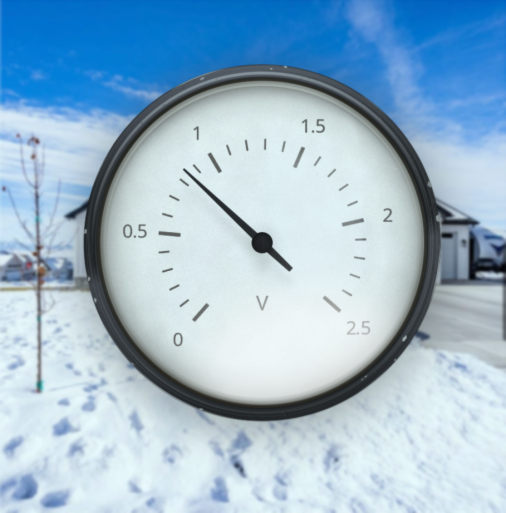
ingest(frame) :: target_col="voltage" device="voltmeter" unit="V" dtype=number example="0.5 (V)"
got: 0.85 (V)
